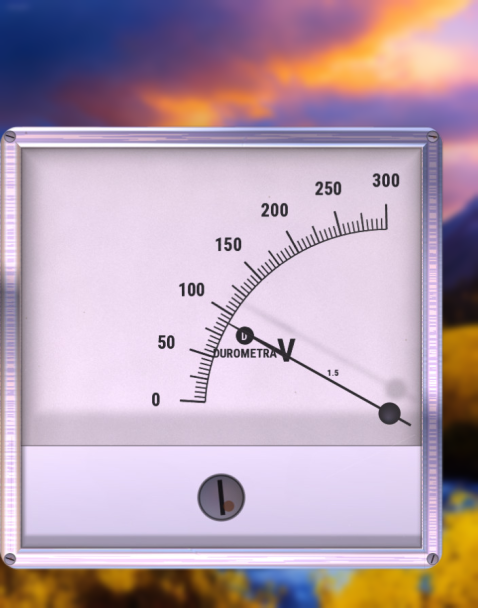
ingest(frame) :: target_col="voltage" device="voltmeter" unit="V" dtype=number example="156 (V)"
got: 90 (V)
